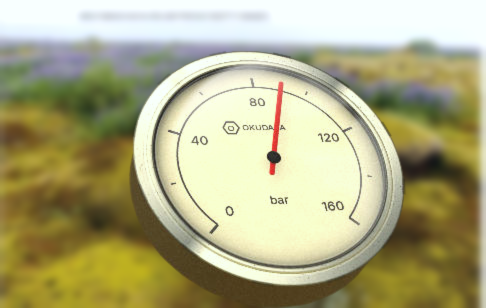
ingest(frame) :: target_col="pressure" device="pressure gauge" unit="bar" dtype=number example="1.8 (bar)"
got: 90 (bar)
